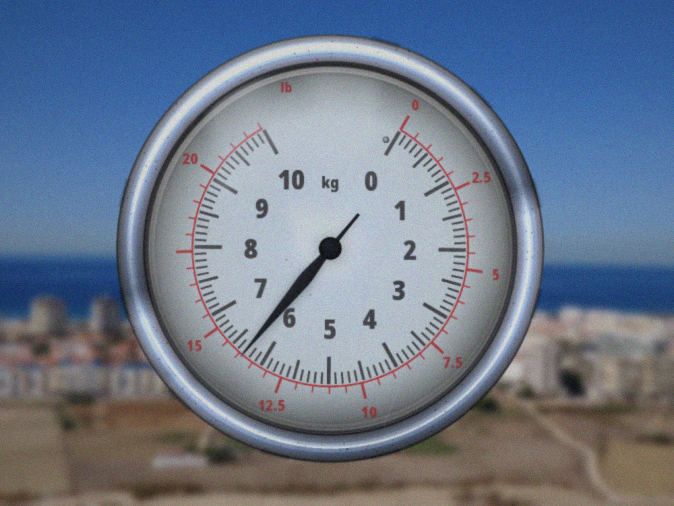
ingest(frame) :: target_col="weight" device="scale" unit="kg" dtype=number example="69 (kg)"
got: 6.3 (kg)
